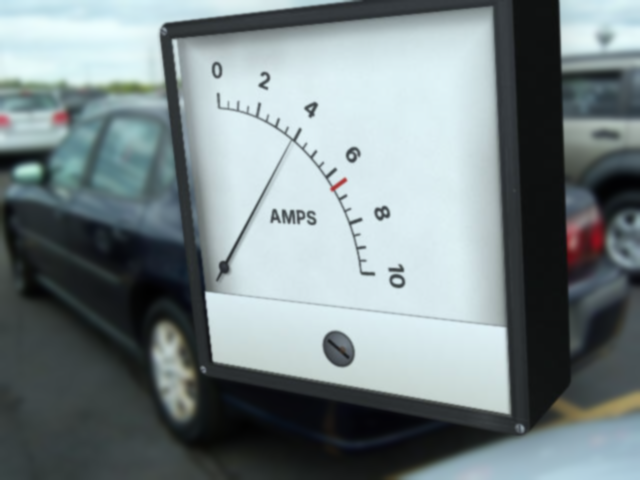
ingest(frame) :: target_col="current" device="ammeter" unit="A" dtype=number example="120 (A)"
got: 4 (A)
